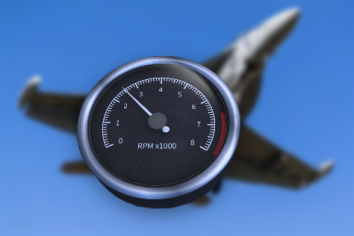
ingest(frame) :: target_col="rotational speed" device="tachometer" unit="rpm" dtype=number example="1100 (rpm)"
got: 2500 (rpm)
